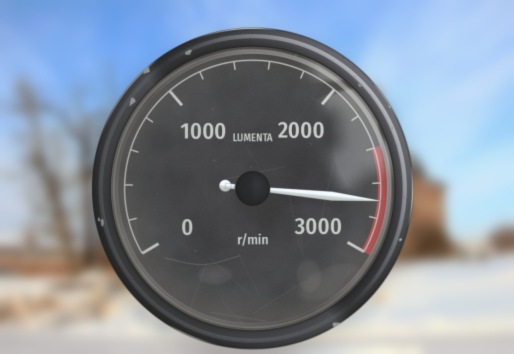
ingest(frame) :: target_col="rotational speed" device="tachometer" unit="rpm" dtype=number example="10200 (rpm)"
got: 2700 (rpm)
